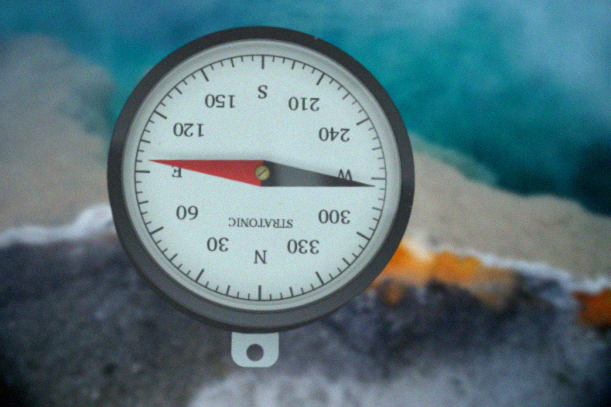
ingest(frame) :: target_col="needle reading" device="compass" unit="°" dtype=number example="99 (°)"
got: 95 (°)
